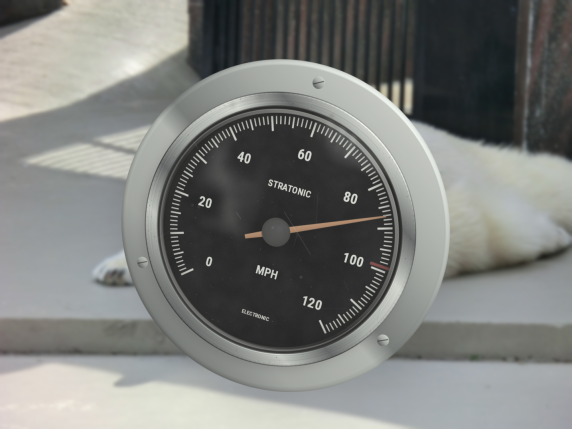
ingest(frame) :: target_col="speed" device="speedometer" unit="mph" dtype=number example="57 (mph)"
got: 87 (mph)
